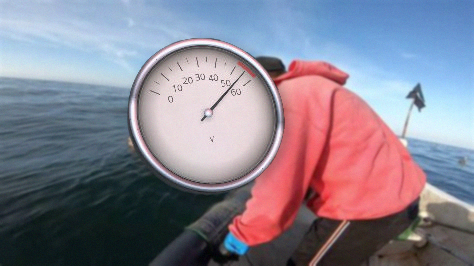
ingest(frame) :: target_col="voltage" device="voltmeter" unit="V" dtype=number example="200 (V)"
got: 55 (V)
